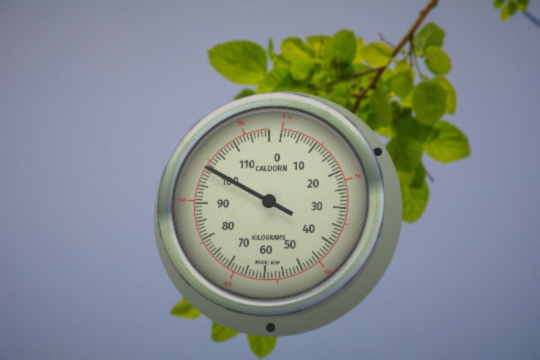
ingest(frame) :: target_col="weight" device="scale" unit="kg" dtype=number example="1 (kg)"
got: 100 (kg)
